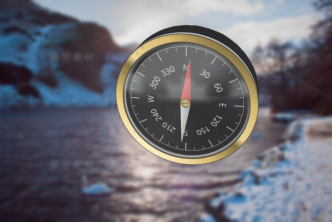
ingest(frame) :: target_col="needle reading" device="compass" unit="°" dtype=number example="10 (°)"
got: 5 (°)
